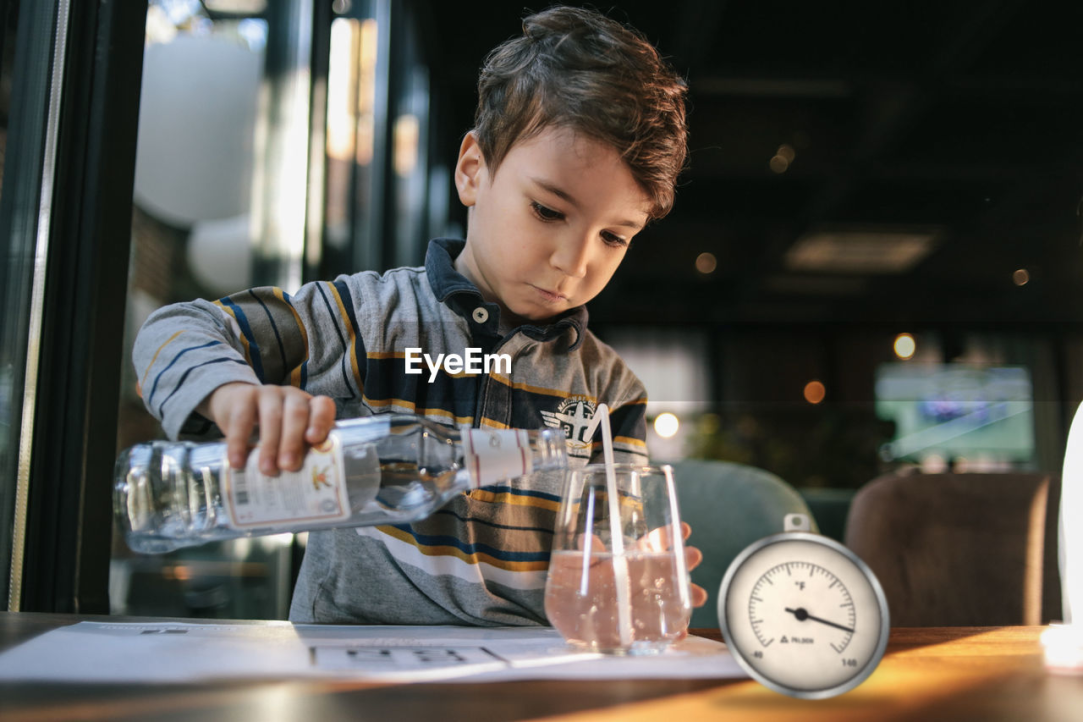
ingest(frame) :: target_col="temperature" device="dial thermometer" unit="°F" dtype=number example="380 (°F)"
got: 120 (°F)
